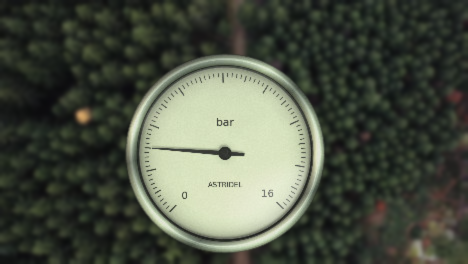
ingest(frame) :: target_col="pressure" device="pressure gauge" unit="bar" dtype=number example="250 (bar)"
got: 3 (bar)
